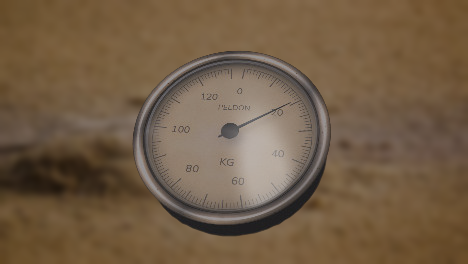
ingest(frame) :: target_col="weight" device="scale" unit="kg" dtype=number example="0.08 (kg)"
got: 20 (kg)
